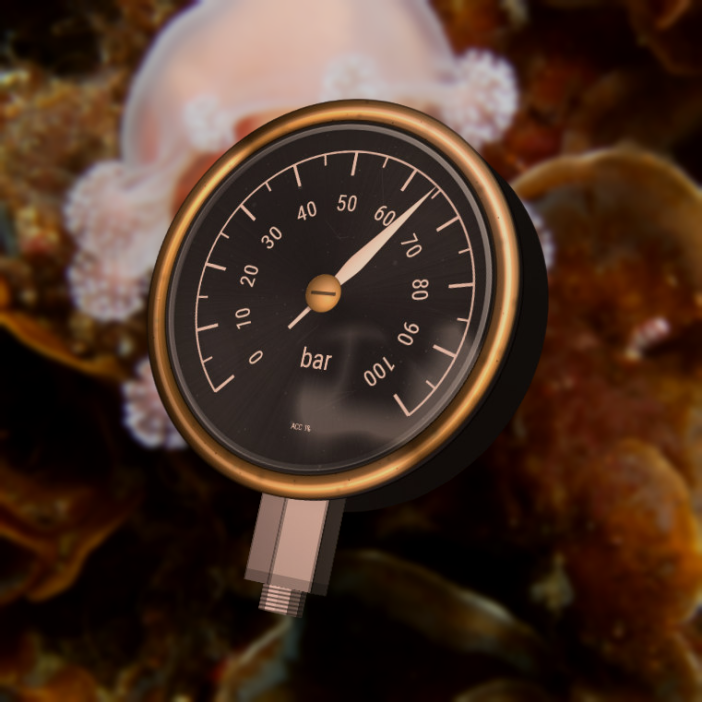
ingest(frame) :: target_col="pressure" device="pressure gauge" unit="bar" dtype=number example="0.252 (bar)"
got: 65 (bar)
